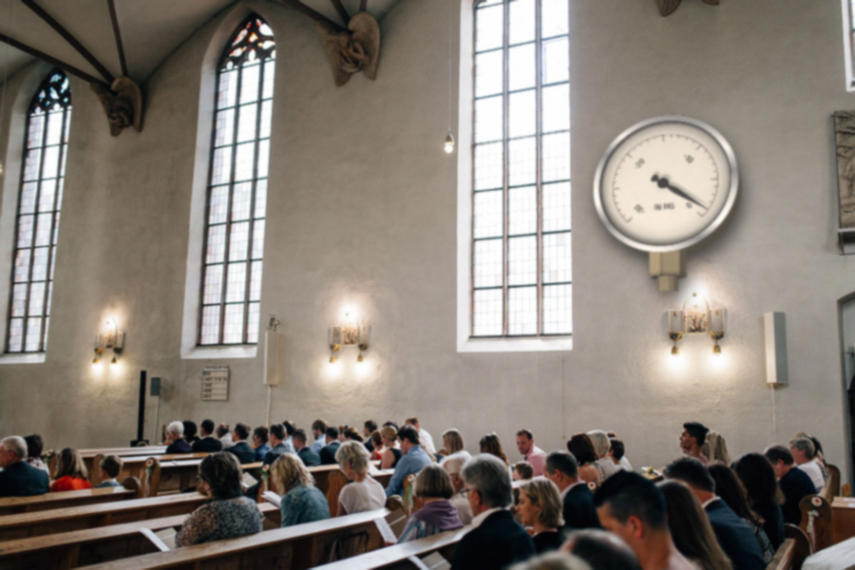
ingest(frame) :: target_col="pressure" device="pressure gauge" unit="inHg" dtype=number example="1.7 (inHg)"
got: -1 (inHg)
